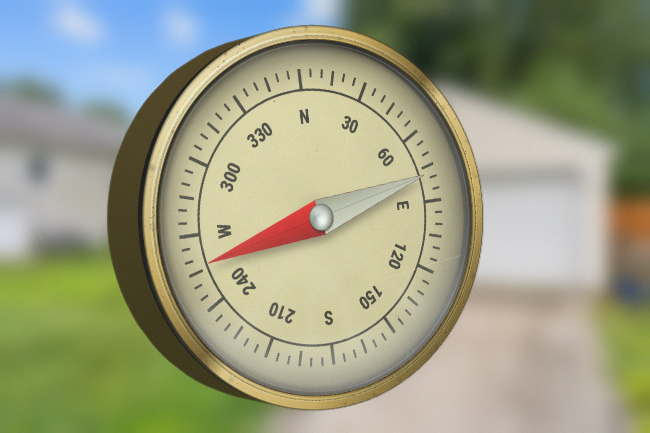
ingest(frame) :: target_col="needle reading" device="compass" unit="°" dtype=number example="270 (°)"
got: 257.5 (°)
